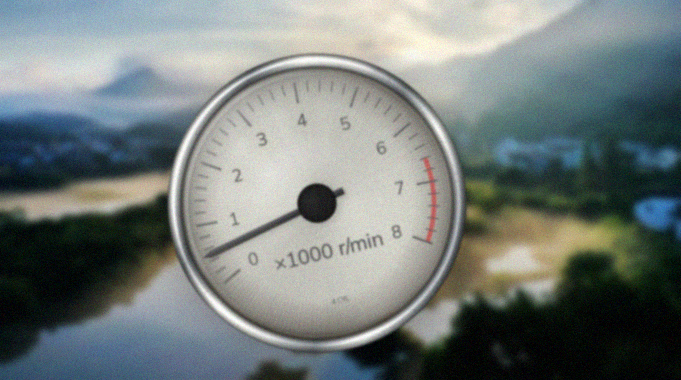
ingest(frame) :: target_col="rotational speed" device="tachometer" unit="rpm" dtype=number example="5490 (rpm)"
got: 500 (rpm)
